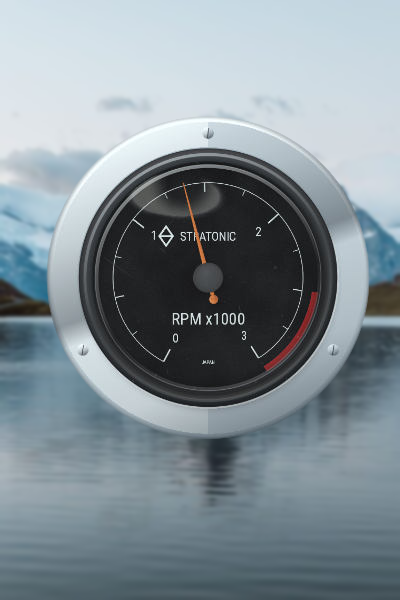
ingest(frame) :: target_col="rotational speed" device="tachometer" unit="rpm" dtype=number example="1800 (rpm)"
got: 1375 (rpm)
